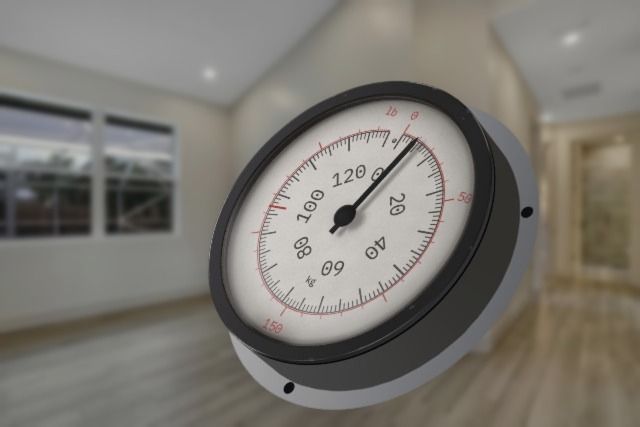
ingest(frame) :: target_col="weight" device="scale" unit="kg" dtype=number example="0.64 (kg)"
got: 5 (kg)
